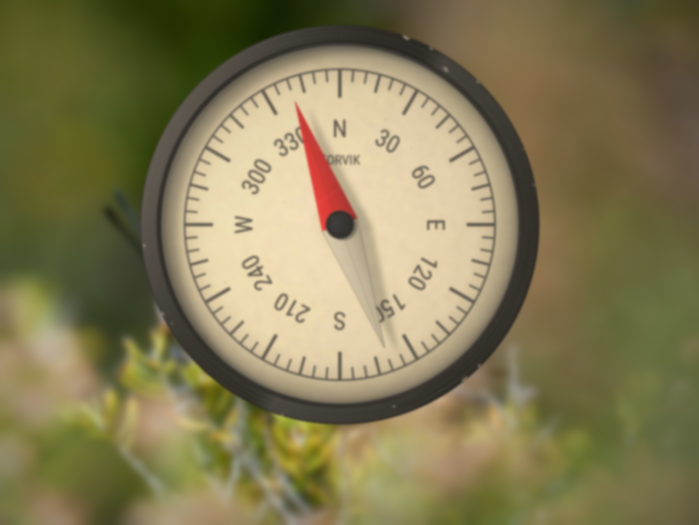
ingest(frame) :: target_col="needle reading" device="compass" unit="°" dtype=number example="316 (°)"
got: 340 (°)
